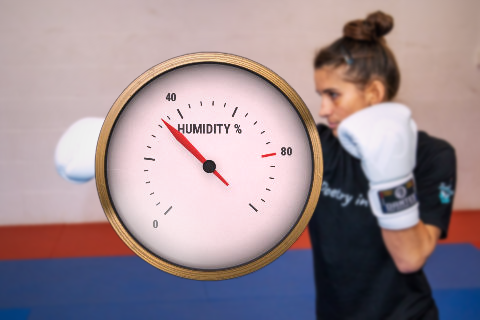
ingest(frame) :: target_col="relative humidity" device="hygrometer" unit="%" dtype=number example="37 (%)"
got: 34 (%)
